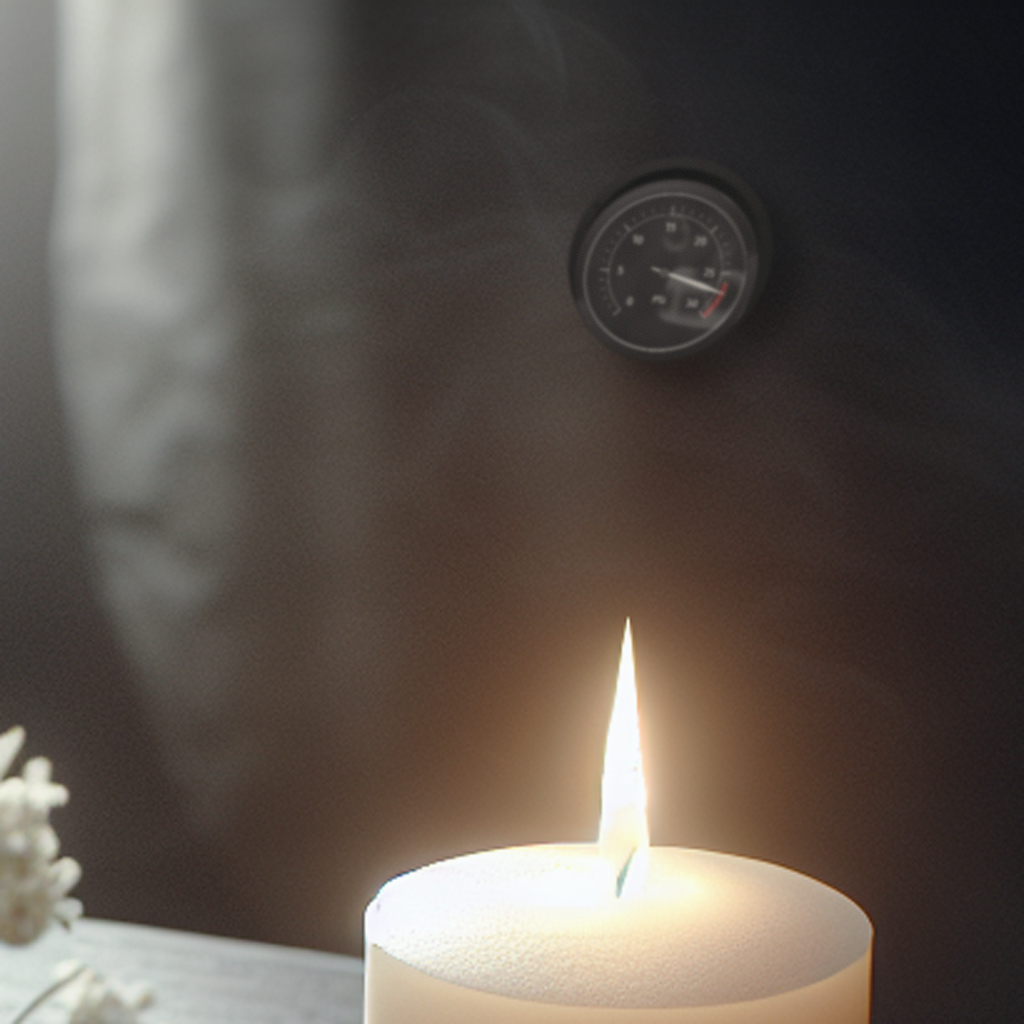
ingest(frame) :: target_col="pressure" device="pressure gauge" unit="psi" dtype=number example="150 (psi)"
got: 27 (psi)
